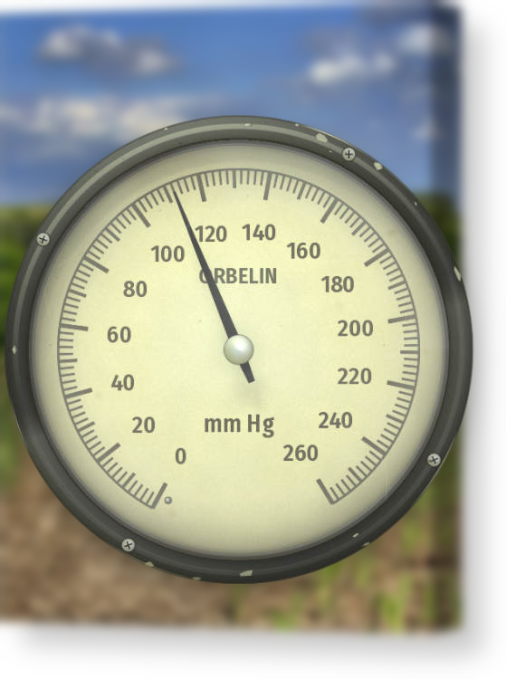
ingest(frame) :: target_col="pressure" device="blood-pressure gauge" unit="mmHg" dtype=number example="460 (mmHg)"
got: 112 (mmHg)
